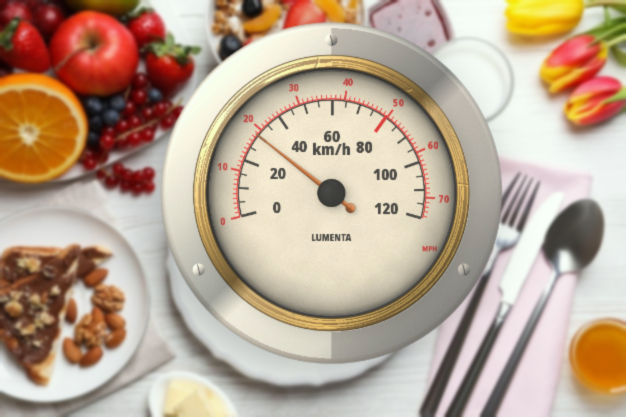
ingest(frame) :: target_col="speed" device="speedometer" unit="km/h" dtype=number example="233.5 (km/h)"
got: 30 (km/h)
